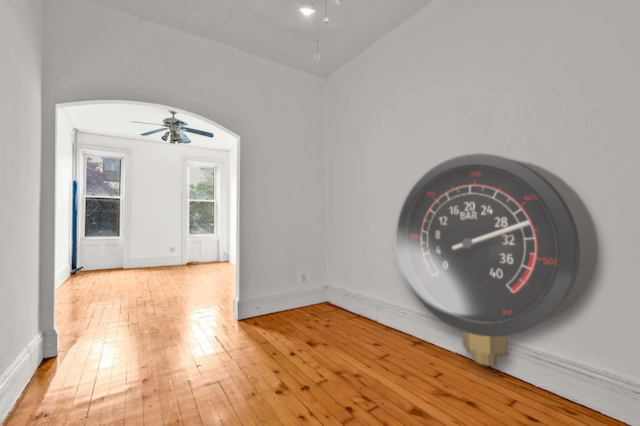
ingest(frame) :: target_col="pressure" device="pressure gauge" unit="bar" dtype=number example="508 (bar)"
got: 30 (bar)
